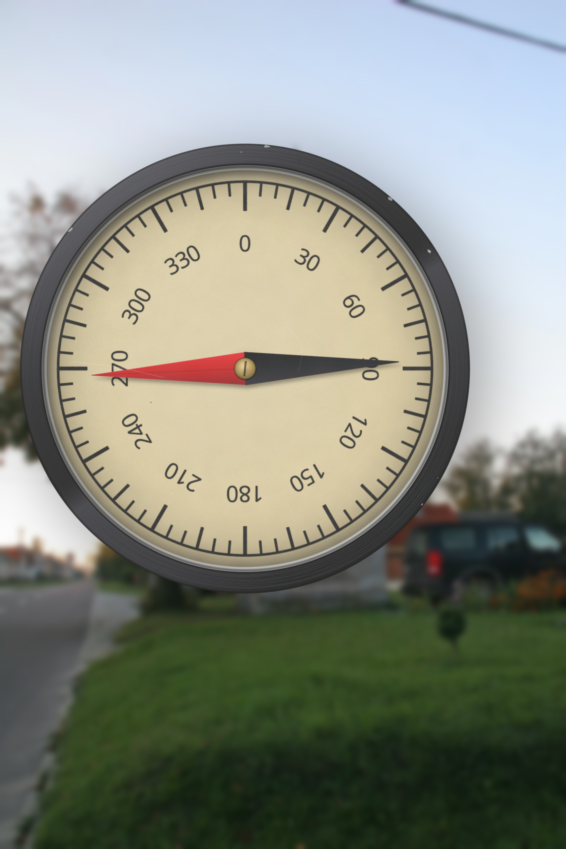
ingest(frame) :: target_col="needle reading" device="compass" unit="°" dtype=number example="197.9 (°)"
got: 267.5 (°)
